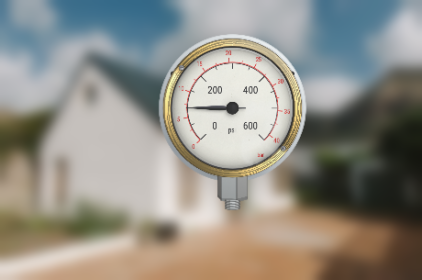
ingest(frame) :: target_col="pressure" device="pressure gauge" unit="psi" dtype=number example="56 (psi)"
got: 100 (psi)
